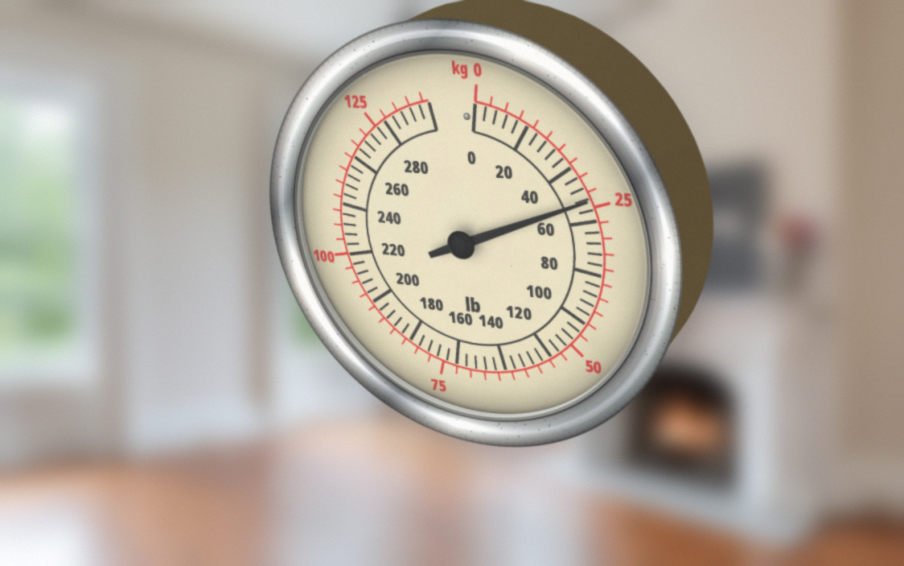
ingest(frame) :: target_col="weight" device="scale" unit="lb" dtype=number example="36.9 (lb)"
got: 52 (lb)
